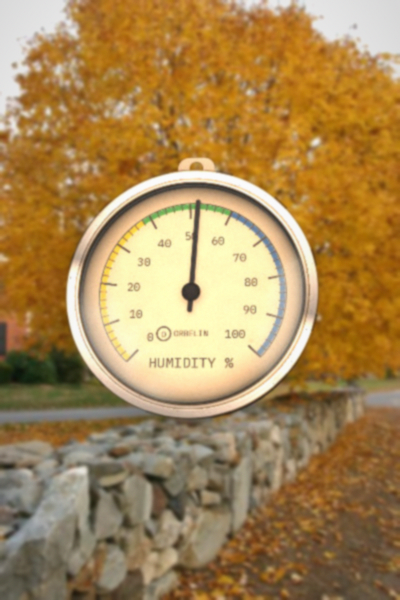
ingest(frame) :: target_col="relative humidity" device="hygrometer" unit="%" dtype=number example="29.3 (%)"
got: 52 (%)
